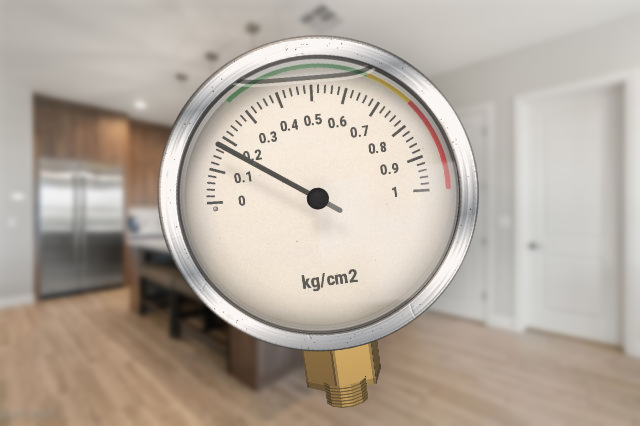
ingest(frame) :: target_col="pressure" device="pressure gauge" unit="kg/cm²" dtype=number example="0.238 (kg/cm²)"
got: 0.18 (kg/cm²)
